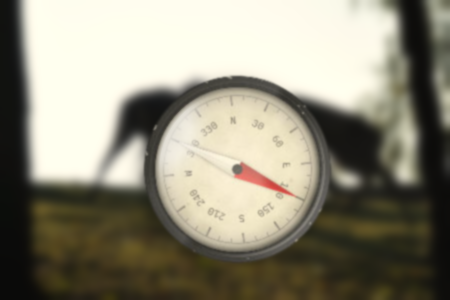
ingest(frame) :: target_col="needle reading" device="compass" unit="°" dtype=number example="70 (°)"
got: 120 (°)
